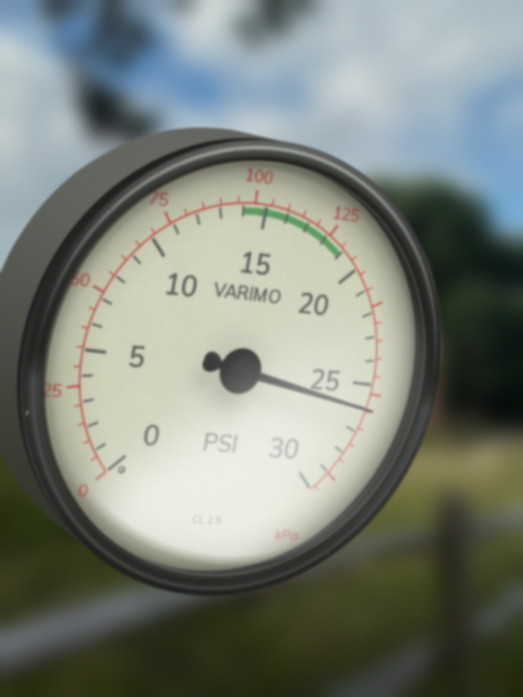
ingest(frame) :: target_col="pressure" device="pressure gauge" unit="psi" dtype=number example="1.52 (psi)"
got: 26 (psi)
